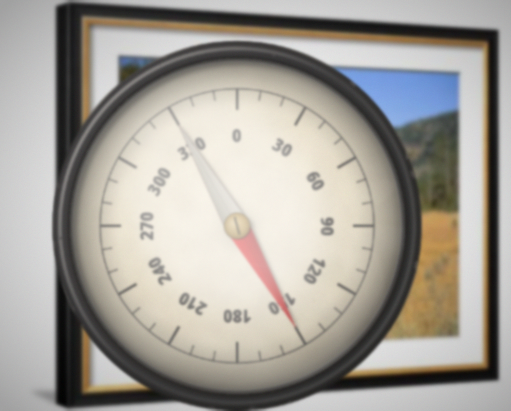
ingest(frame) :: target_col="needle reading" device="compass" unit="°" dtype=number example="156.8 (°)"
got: 150 (°)
